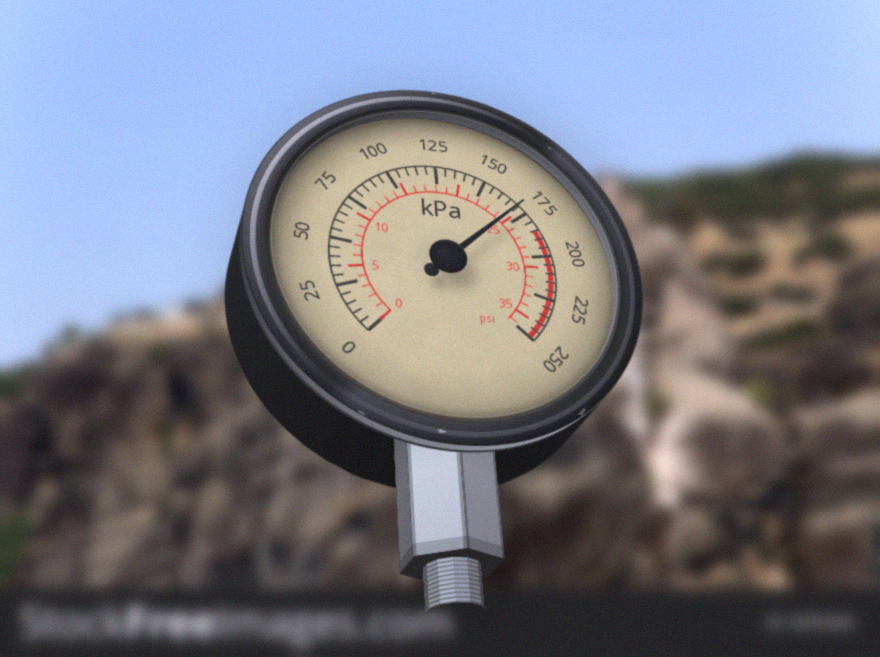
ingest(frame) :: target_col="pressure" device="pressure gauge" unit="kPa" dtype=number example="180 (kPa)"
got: 170 (kPa)
